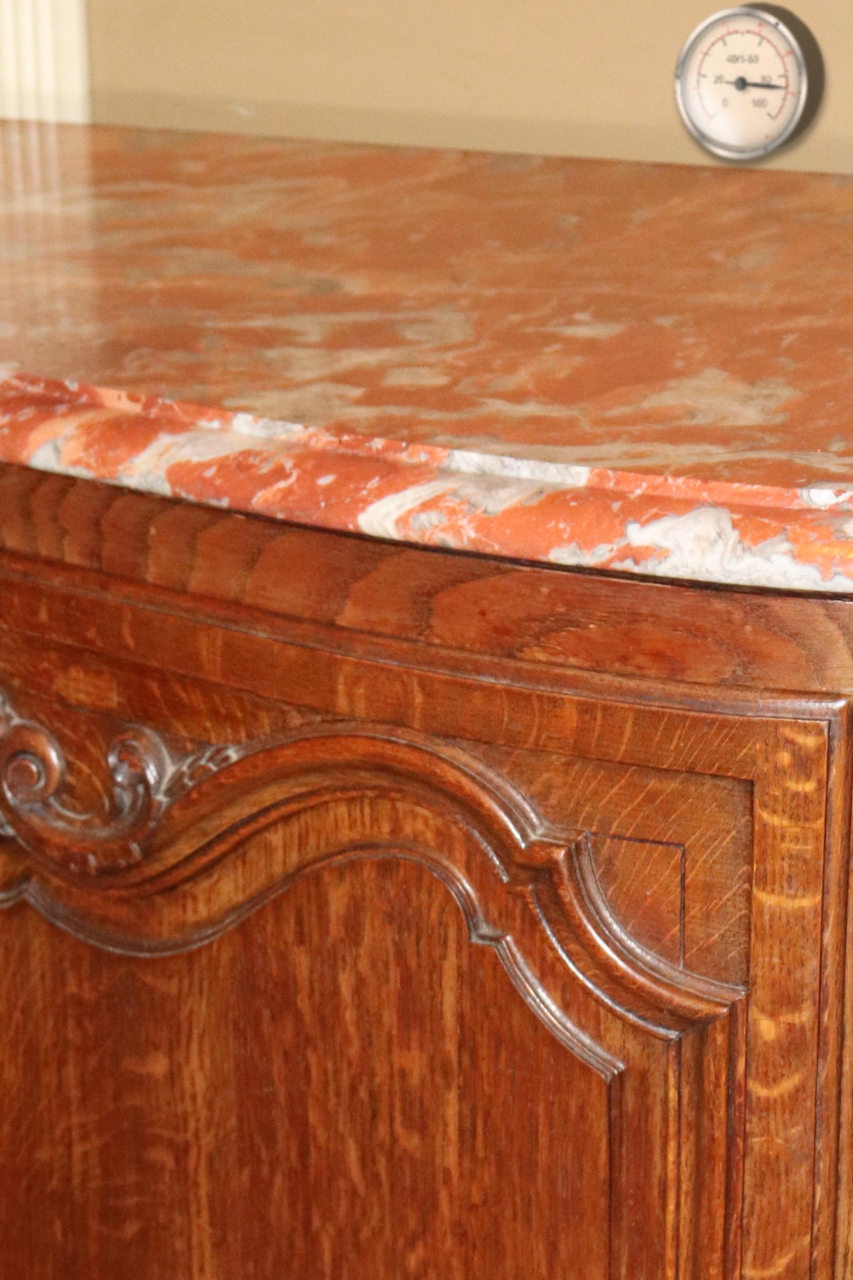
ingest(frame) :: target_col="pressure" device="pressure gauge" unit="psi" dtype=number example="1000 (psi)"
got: 85 (psi)
